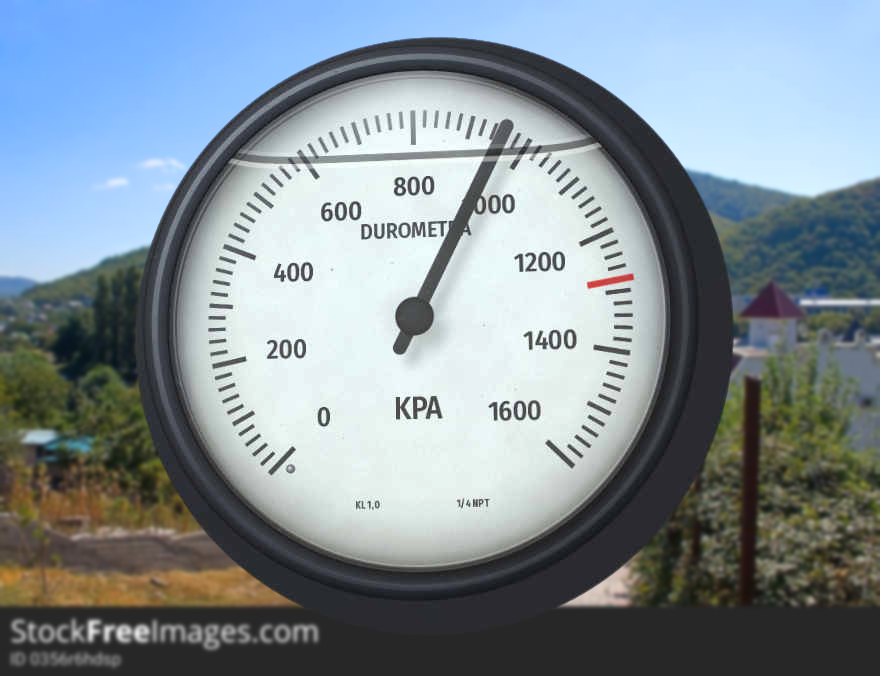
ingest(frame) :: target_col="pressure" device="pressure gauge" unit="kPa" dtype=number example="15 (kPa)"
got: 960 (kPa)
